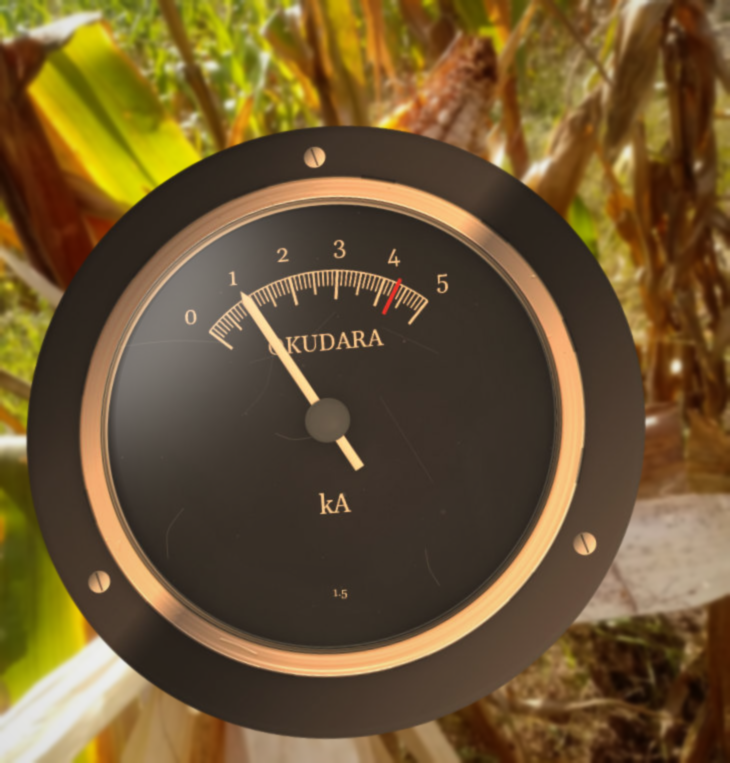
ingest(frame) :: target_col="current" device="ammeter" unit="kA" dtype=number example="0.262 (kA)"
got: 1 (kA)
